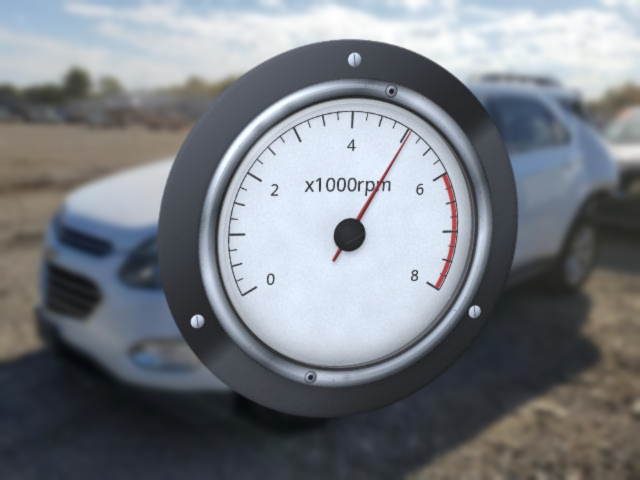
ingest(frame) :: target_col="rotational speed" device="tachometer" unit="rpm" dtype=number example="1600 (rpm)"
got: 5000 (rpm)
